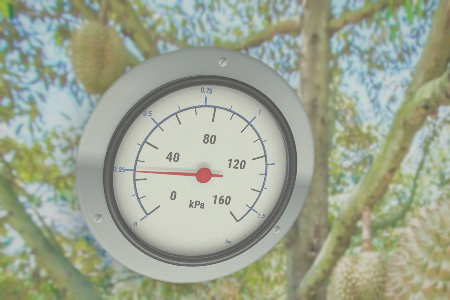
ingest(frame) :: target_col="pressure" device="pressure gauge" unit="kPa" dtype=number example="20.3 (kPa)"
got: 25 (kPa)
